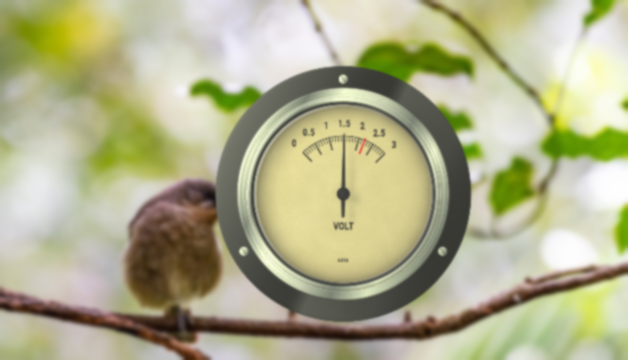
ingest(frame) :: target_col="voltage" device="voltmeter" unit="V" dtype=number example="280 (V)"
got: 1.5 (V)
